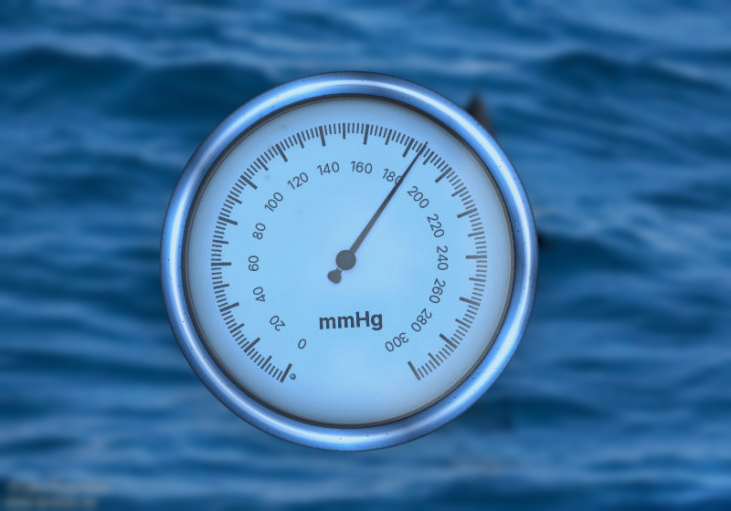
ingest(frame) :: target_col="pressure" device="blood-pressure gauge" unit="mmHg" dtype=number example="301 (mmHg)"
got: 186 (mmHg)
